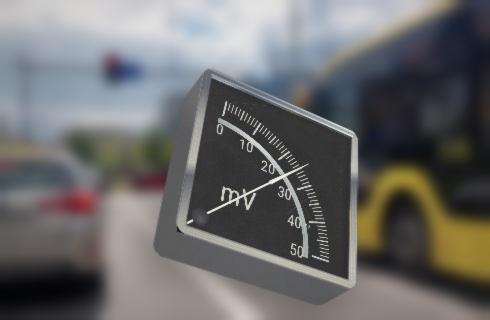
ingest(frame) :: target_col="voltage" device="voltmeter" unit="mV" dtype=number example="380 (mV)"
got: 25 (mV)
